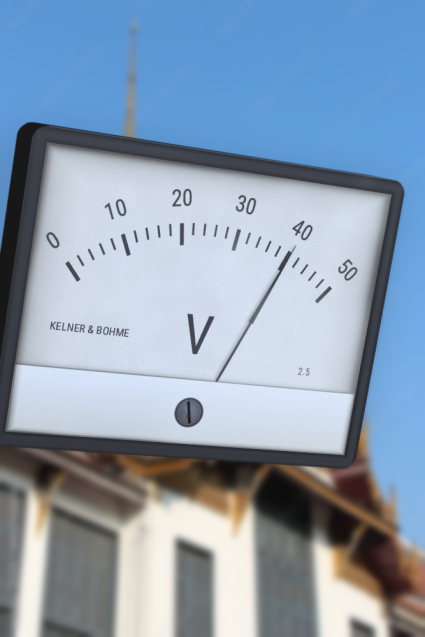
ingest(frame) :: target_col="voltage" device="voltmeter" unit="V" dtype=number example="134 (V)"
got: 40 (V)
